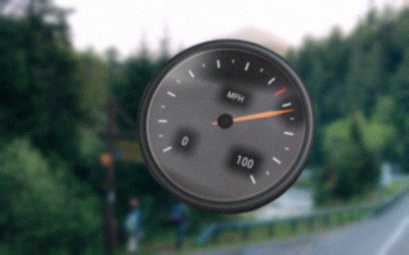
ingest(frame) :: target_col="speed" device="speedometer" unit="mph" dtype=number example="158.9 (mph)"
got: 72.5 (mph)
